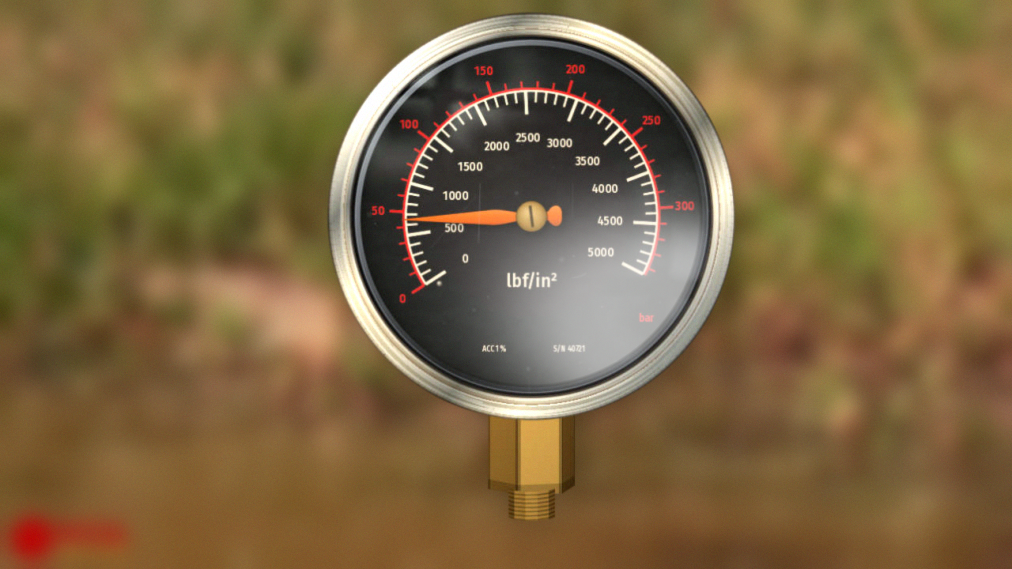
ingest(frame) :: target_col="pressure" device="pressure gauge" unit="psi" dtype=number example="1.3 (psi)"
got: 650 (psi)
